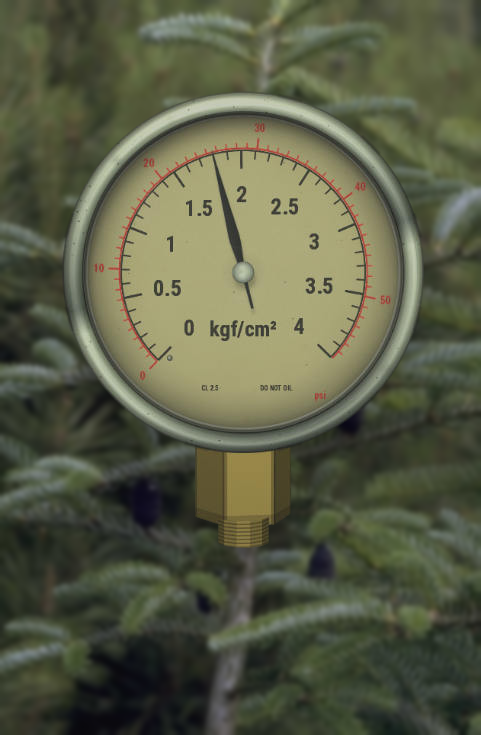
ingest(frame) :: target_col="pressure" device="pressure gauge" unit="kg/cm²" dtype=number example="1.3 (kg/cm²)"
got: 1.8 (kg/cm²)
